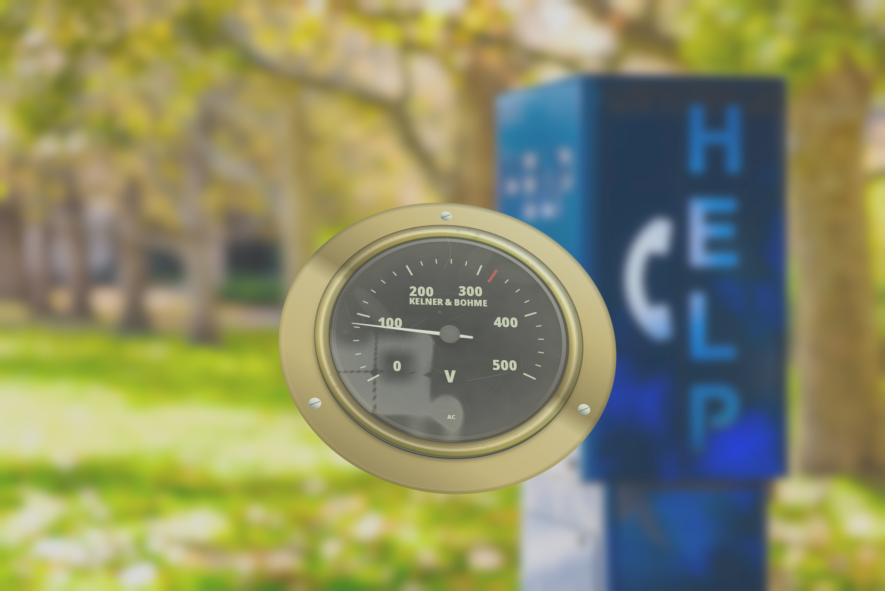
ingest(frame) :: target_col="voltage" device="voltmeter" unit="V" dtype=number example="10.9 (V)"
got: 80 (V)
